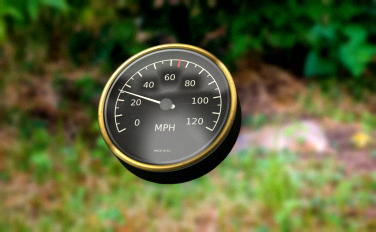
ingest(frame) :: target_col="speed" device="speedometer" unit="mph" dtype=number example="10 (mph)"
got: 25 (mph)
